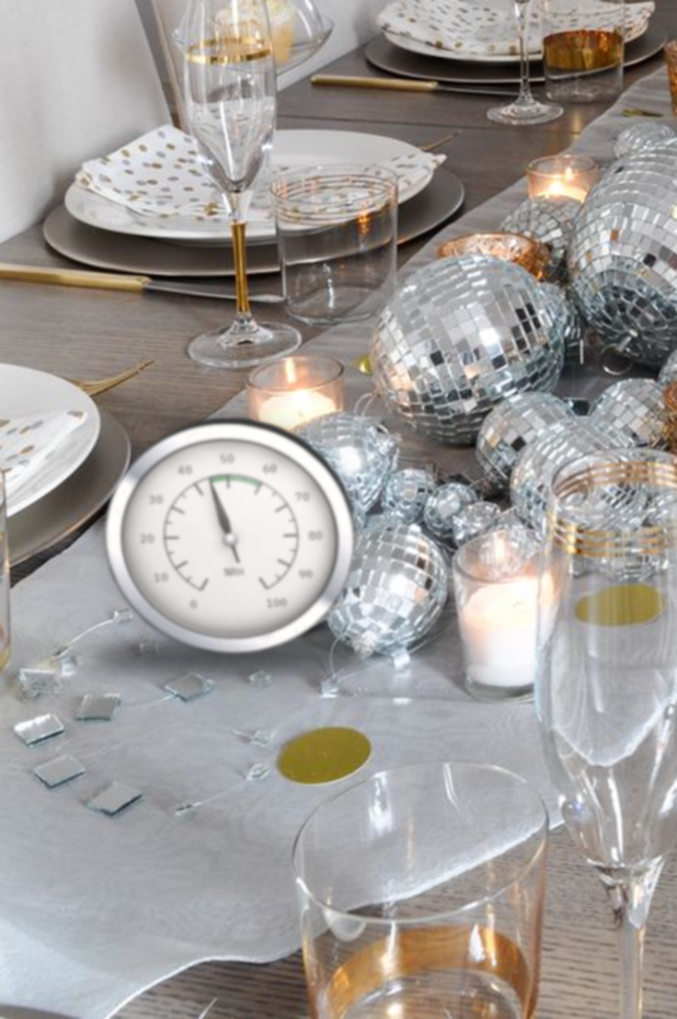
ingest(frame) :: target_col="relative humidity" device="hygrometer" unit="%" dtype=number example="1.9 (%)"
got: 45 (%)
